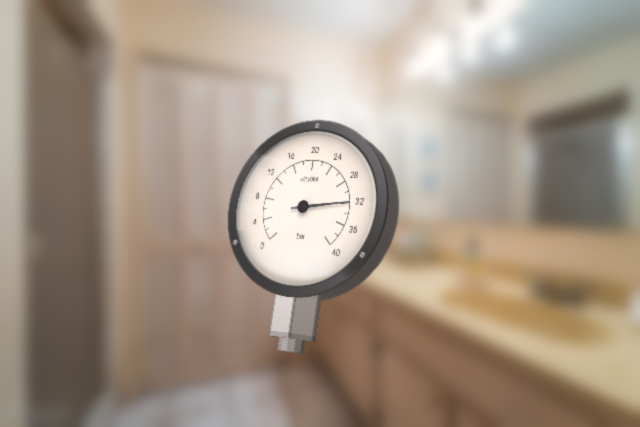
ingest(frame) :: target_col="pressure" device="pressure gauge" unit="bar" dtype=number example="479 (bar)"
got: 32 (bar)
